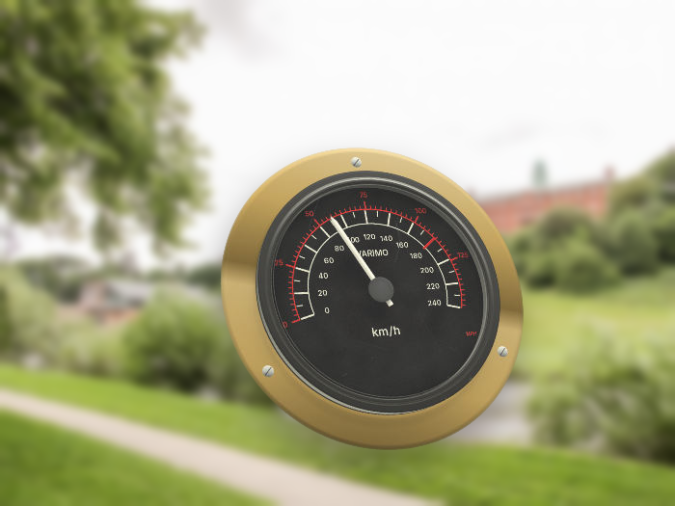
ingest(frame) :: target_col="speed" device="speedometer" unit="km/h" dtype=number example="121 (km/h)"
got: 90 (km/h)
